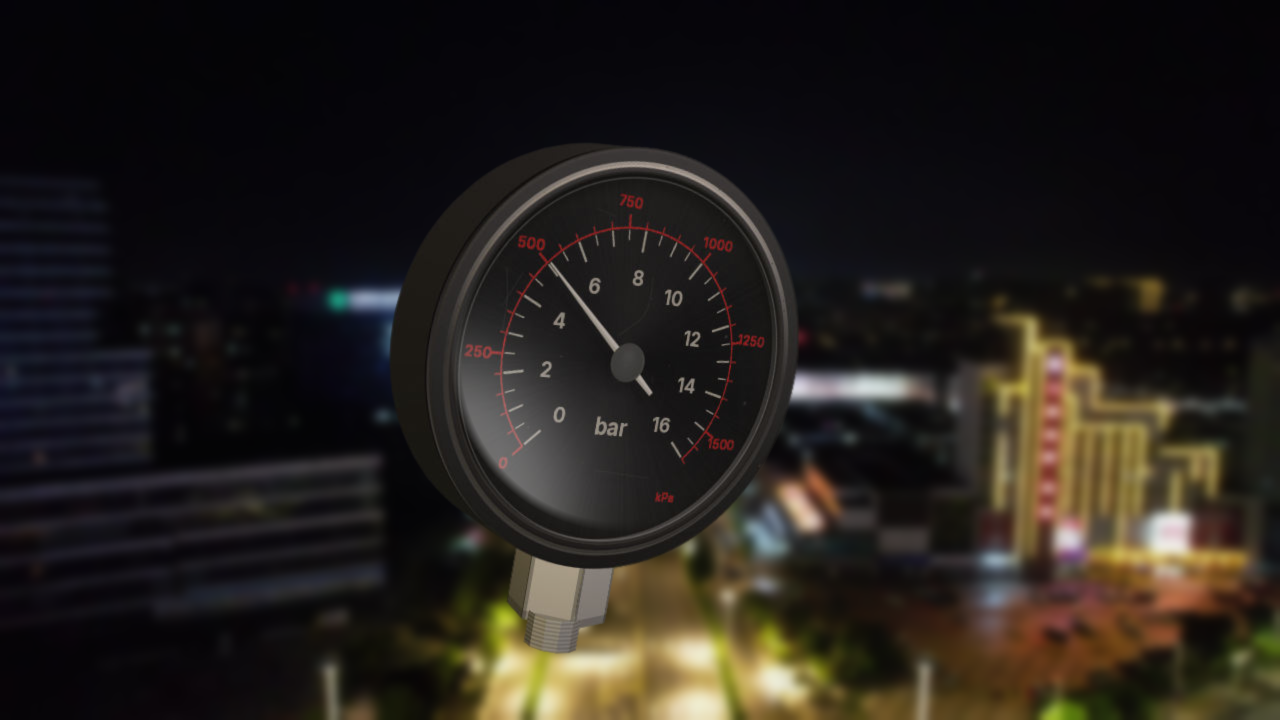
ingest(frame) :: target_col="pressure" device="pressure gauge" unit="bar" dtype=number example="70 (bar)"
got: 5 (bar)
